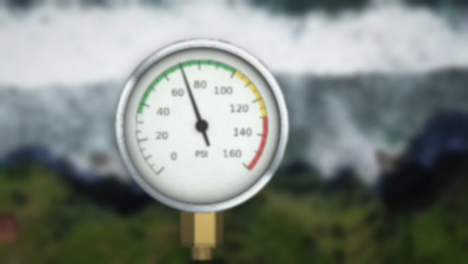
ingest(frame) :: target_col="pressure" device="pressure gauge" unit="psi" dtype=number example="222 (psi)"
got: 70 (psi)
